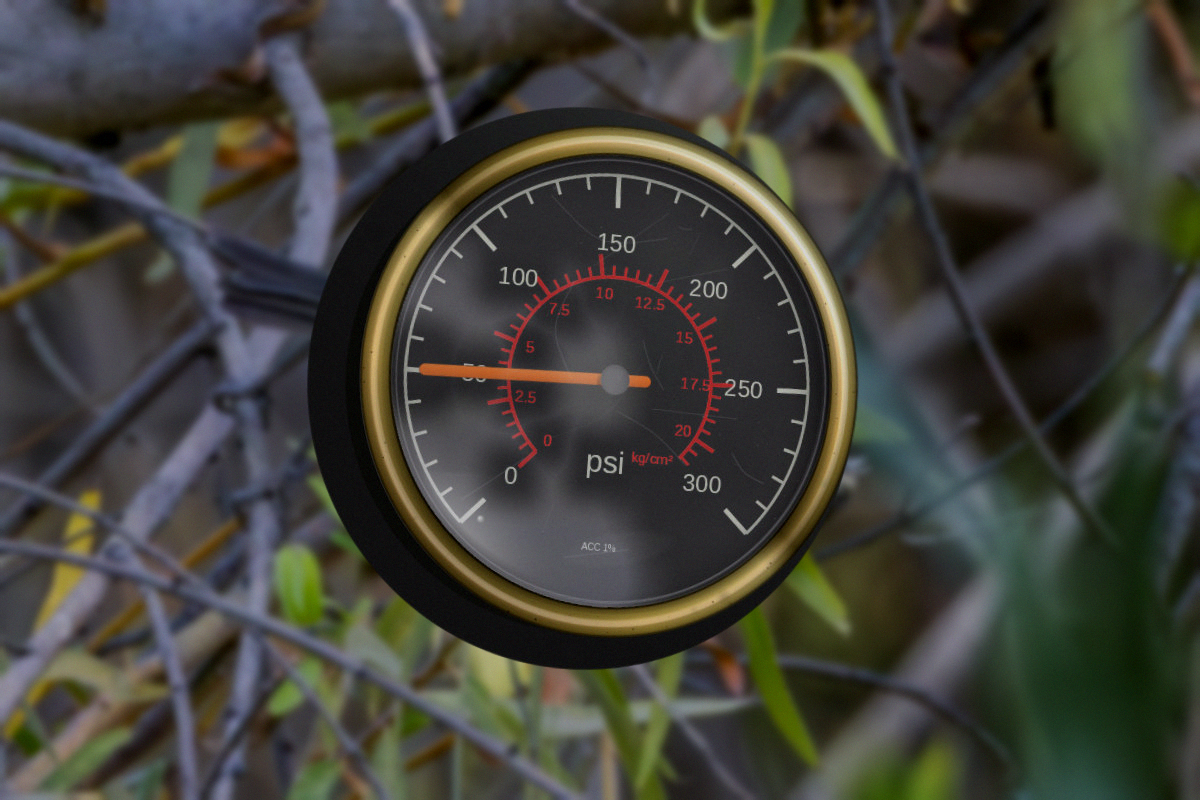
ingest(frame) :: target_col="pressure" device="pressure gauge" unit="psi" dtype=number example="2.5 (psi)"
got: 50 (psi)
